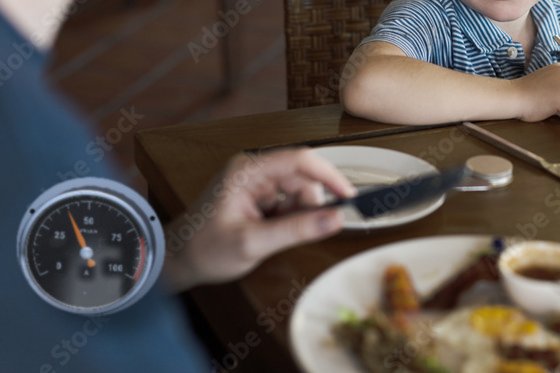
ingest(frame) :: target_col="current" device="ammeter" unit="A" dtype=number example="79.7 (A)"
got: 40 (A)
